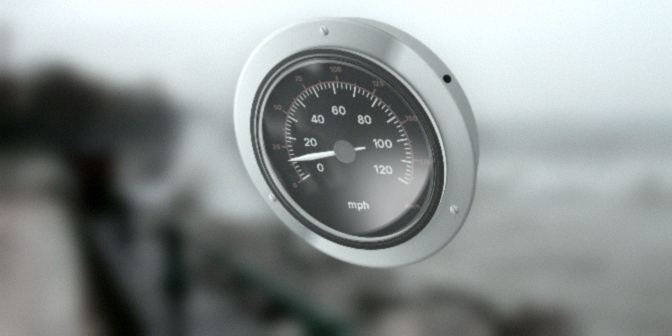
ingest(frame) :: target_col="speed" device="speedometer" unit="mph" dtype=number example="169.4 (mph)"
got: 10 (mph)
